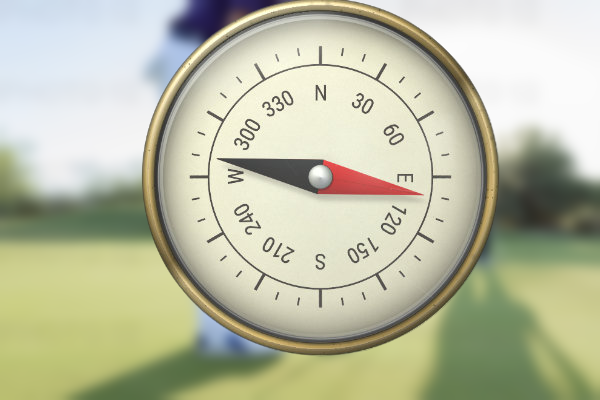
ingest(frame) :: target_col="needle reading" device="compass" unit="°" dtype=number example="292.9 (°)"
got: 100 (°)
